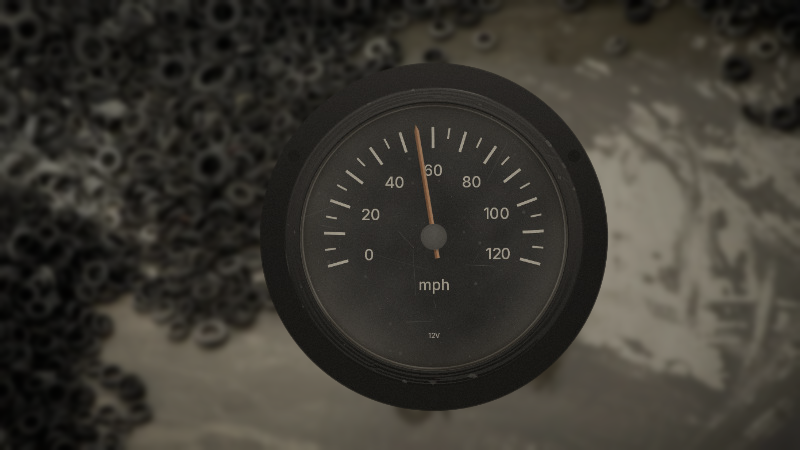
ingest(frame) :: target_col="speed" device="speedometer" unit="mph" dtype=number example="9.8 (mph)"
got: 55 (mph)
